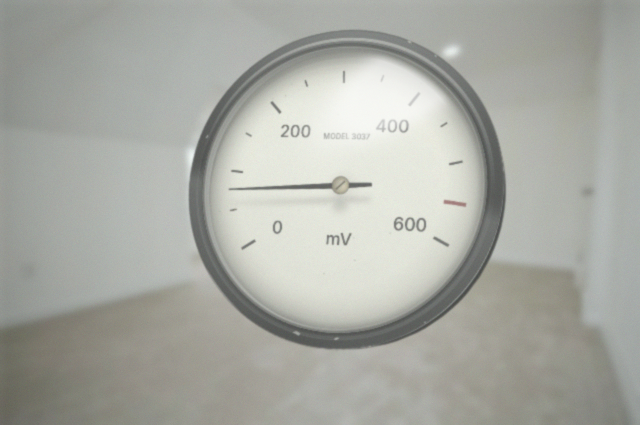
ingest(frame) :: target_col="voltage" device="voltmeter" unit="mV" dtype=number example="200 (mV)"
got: 75 (mV)
